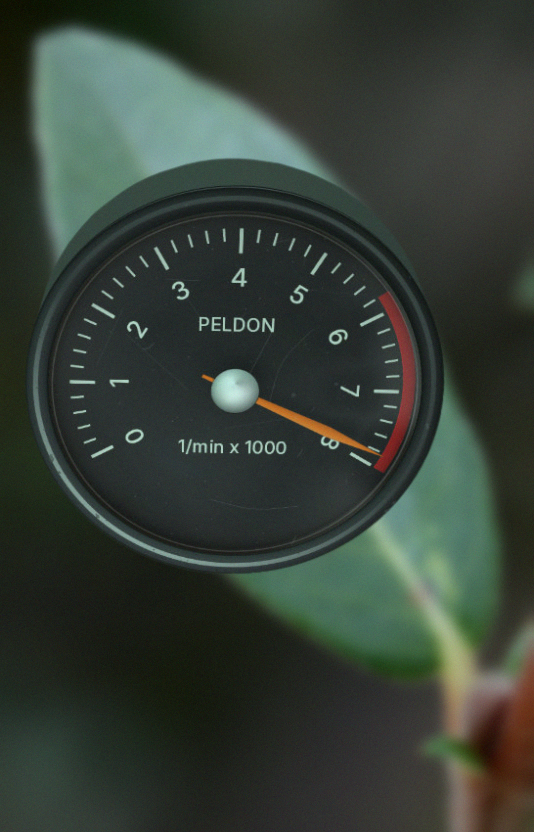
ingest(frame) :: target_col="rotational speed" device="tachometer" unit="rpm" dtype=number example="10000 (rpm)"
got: 7800 (rpm)
